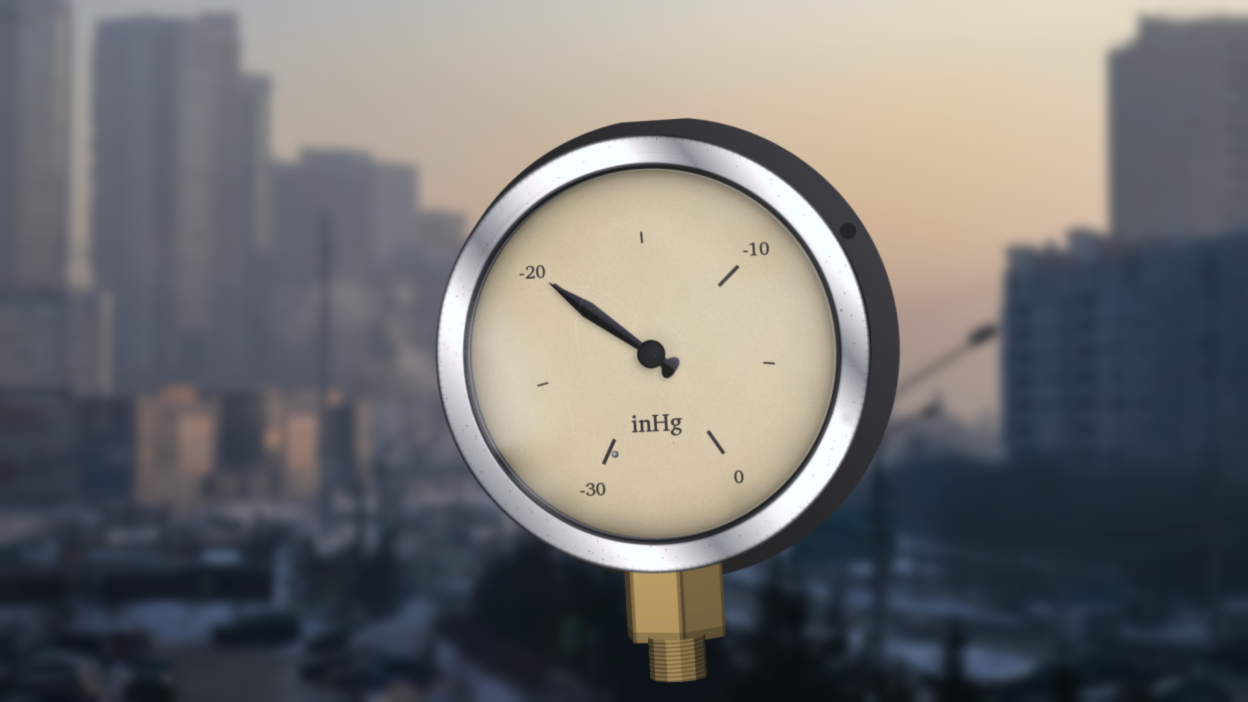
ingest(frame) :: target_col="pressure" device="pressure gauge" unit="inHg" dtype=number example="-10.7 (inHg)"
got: -20 (inHg)
